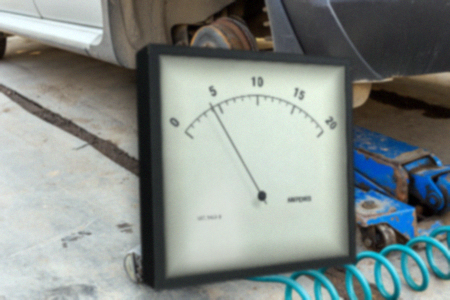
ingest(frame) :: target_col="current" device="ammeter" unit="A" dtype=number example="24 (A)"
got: 4 (A)
